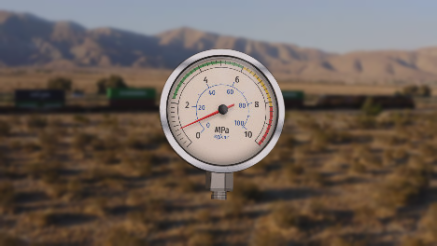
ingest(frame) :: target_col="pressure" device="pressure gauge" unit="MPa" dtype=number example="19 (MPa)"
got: 0.8 (MPa)
